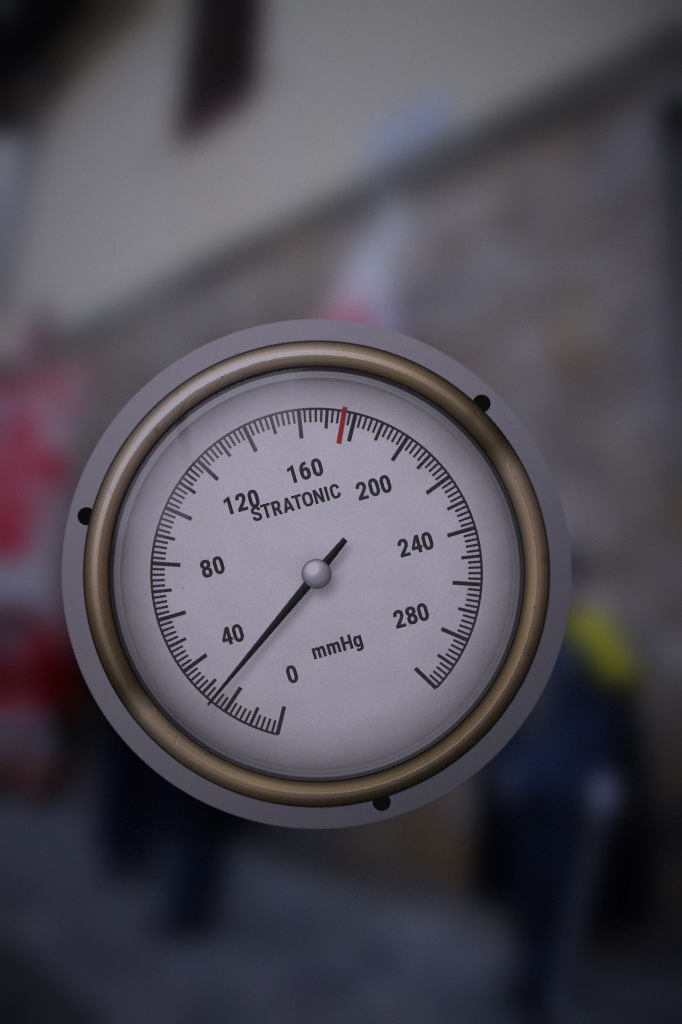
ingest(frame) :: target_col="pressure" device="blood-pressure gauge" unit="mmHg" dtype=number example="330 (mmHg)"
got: 26 (mmHg)
